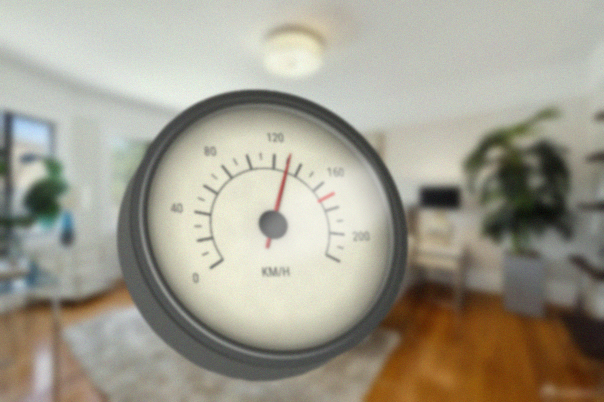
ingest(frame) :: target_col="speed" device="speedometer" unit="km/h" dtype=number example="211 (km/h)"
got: 130 (km/h)
